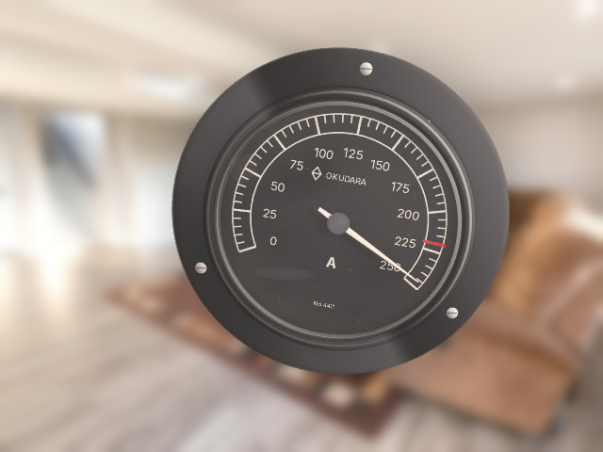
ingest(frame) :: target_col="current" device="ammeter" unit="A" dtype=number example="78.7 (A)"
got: 245 (A)
